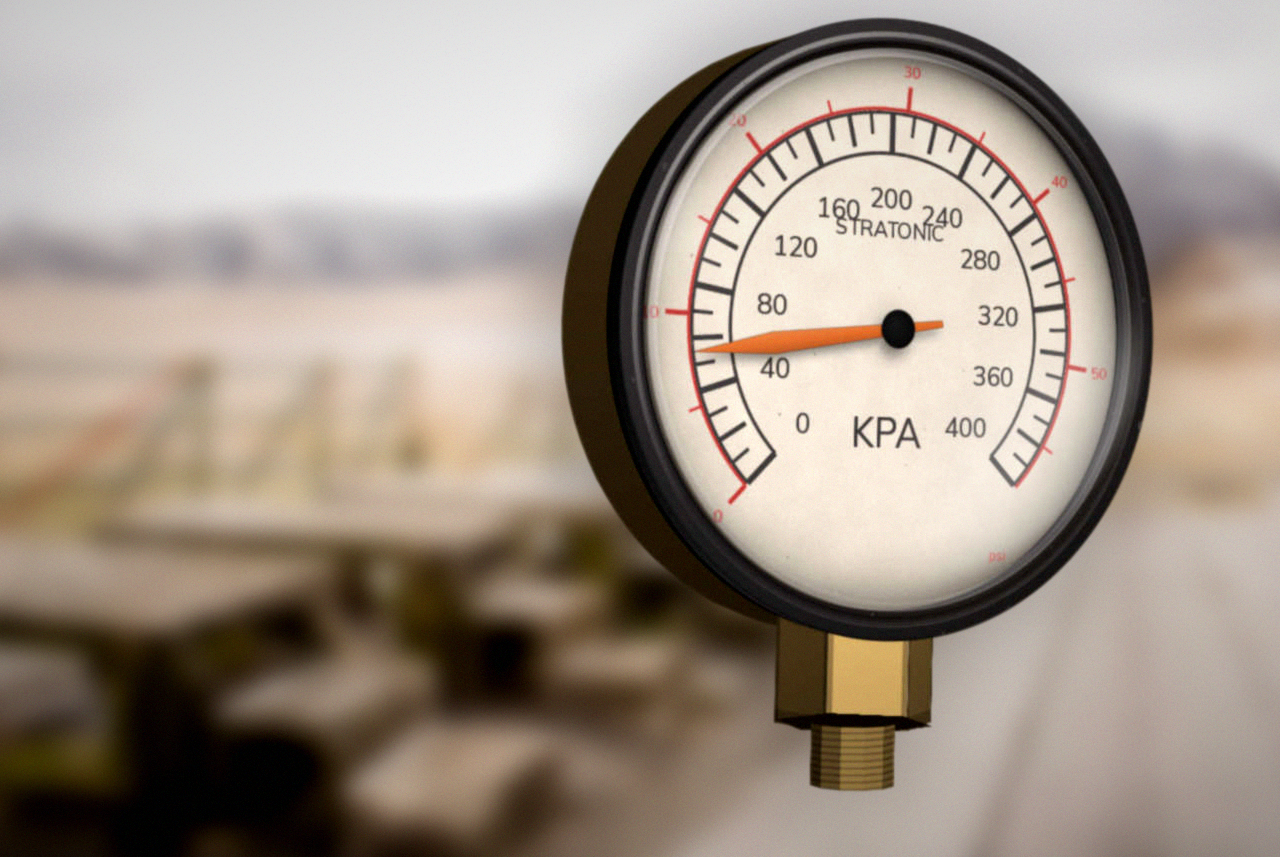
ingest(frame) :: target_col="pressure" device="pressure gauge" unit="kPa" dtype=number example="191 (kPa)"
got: 55 (kPa)
